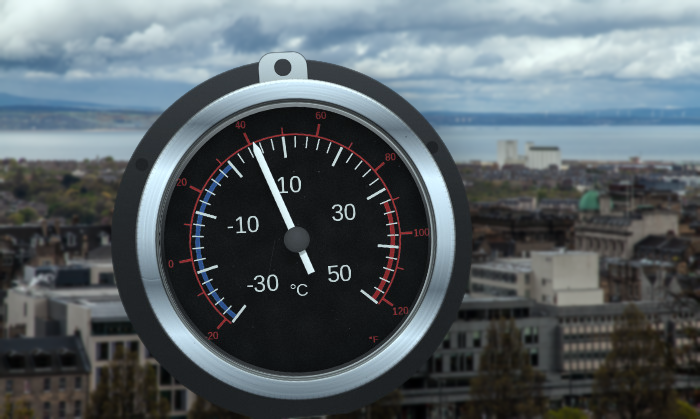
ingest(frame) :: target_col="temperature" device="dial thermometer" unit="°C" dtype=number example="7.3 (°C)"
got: 5 (°C)
